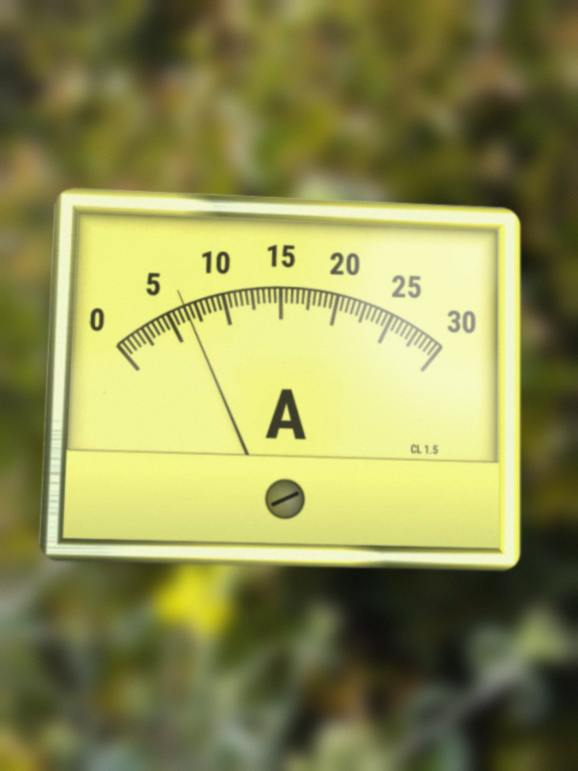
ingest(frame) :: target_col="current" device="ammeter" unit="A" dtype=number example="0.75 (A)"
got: 6.5 (A)
